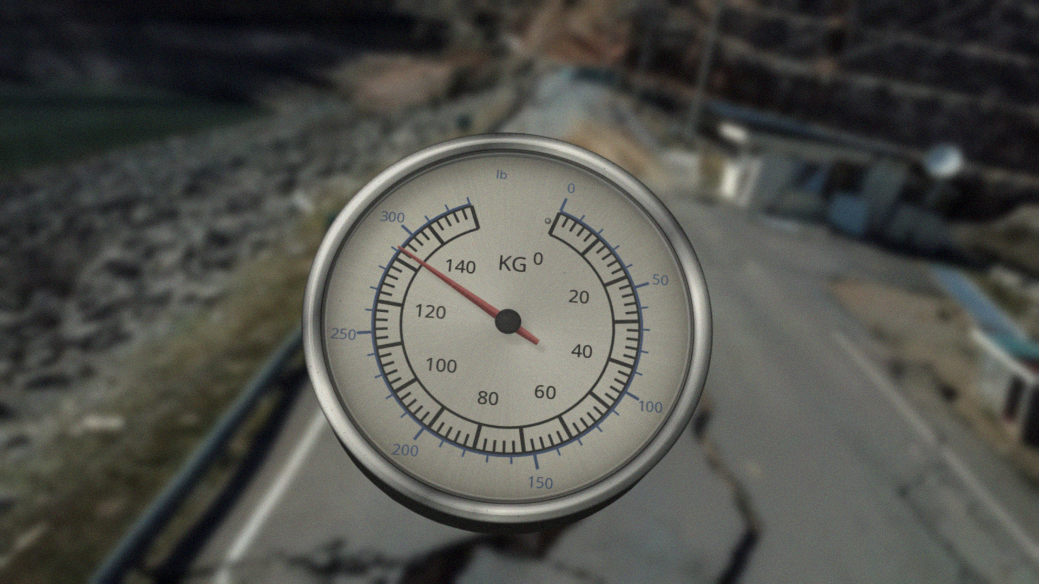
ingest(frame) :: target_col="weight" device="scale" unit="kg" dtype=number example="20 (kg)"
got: 132 (kg)
